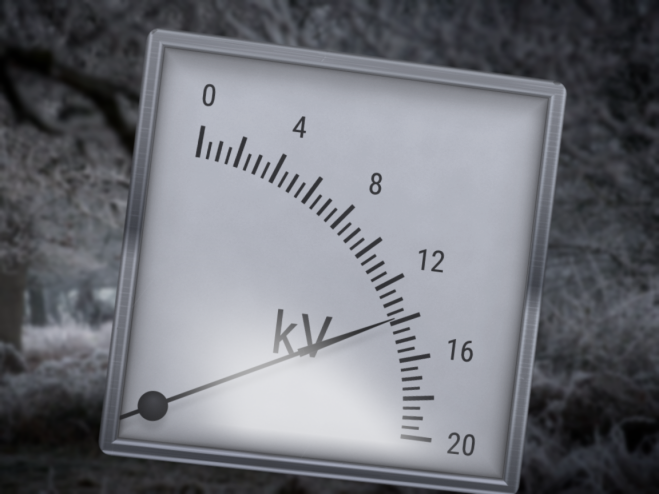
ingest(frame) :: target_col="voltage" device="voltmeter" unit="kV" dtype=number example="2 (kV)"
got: 13.75 (kV)
